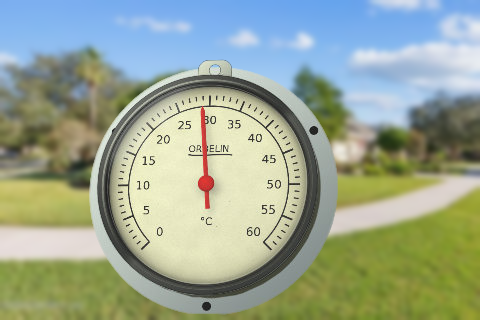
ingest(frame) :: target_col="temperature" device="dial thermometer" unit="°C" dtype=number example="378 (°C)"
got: 29 (°C)
